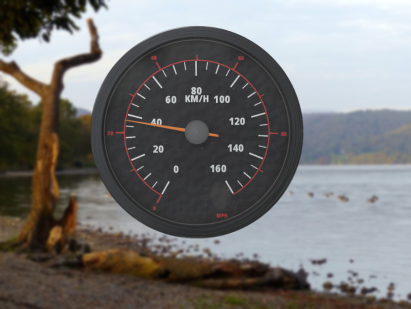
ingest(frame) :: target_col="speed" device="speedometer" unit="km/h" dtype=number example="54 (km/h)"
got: 37.5 (km/h)
